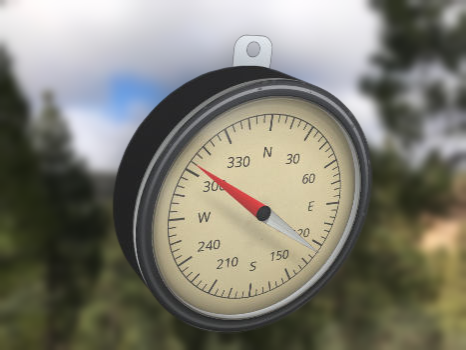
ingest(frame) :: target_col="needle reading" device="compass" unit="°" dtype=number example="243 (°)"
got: 305 (°)
